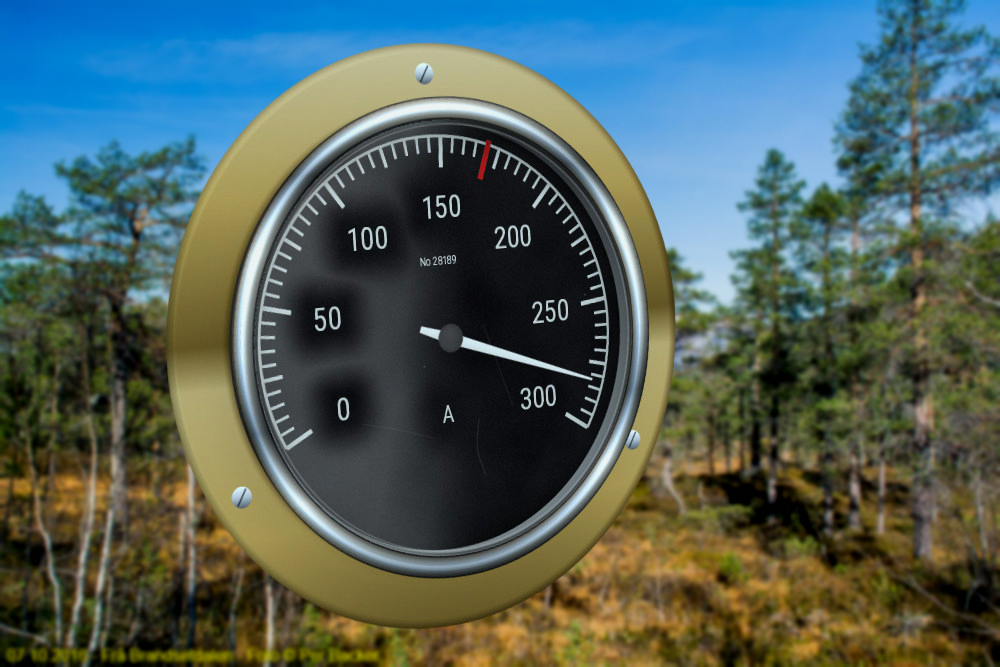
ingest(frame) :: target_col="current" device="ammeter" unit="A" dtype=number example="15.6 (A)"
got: 282.5 (A)
